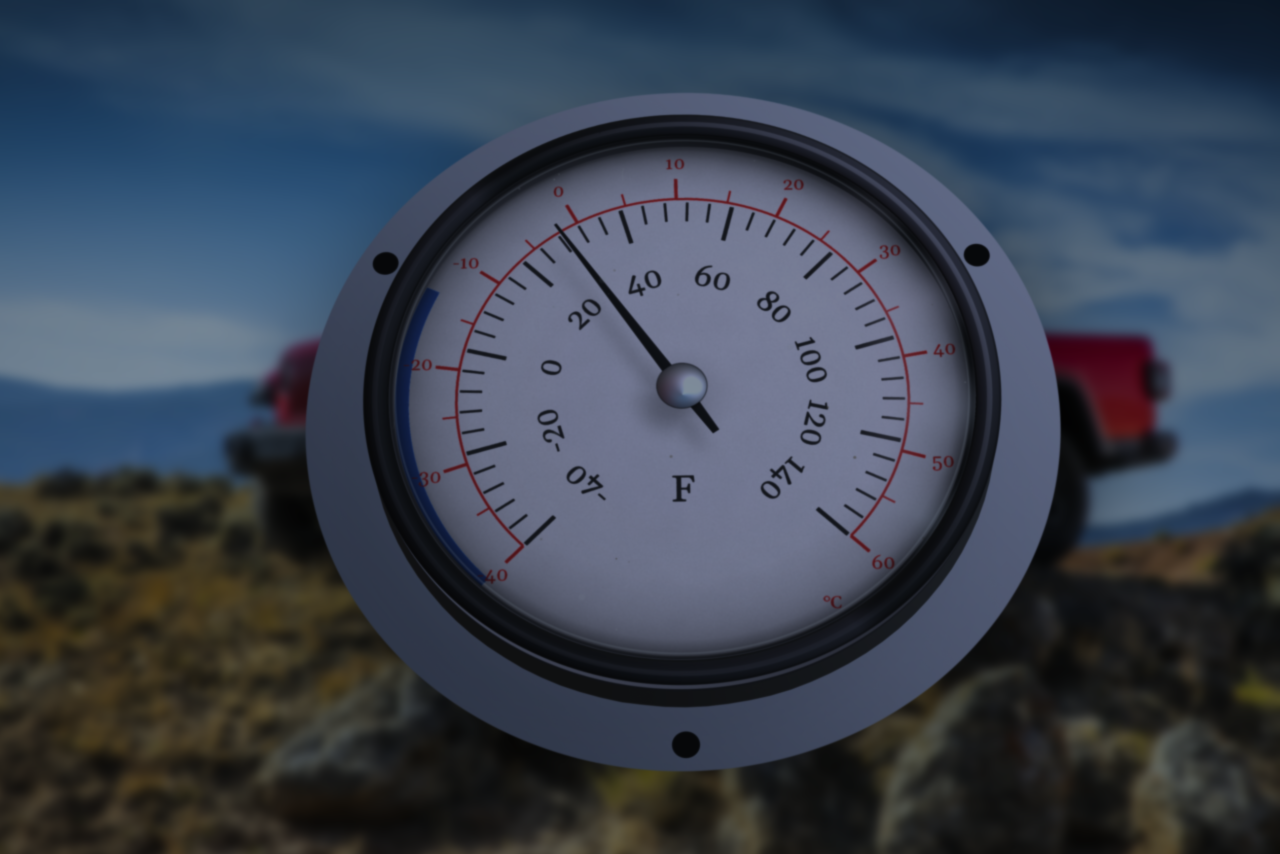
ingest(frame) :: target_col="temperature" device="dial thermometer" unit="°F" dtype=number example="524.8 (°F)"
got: 28 (°F)
